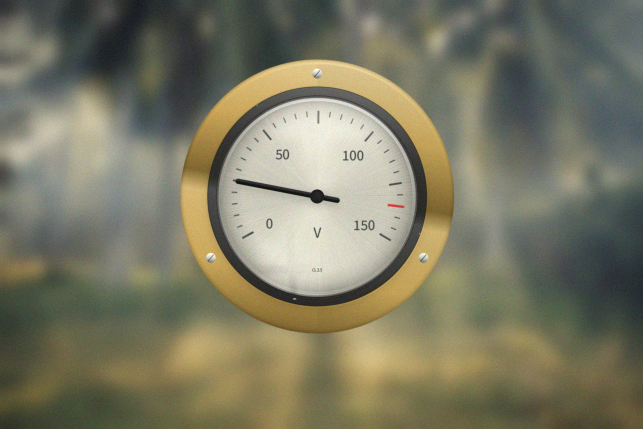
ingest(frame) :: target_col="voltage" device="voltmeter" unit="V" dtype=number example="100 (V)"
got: 25 (V)
